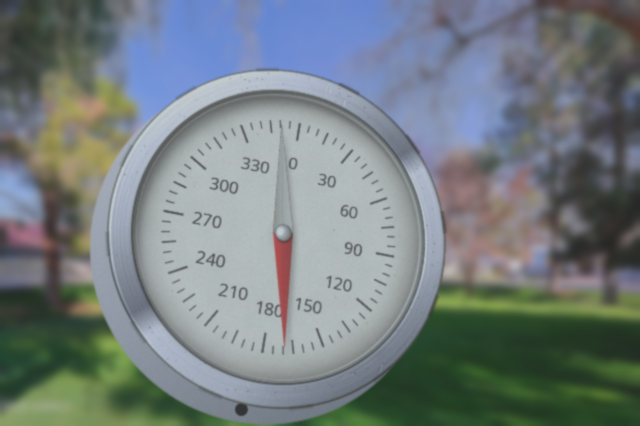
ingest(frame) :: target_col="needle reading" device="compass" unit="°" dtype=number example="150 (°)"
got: 170 (°)
